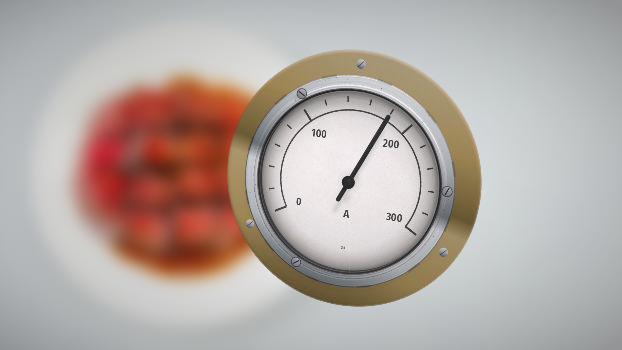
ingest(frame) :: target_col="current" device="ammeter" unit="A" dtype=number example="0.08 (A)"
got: 180 (A)
